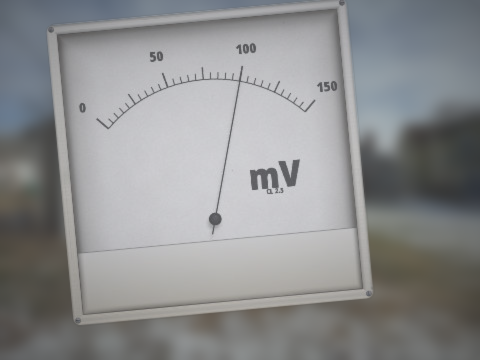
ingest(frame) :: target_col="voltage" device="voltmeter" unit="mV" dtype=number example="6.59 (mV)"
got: 100 (mV)
